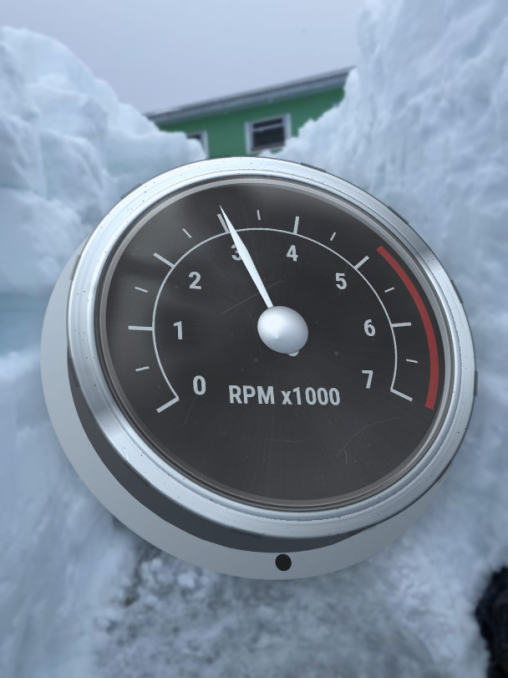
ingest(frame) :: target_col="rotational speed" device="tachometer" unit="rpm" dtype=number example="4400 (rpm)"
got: 3000 (rpm)
